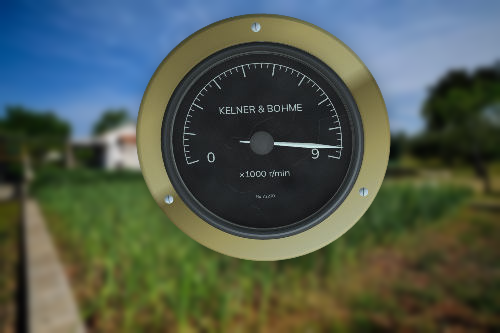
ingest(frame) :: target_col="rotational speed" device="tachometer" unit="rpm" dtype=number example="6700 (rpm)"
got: 8600 (rpm)
